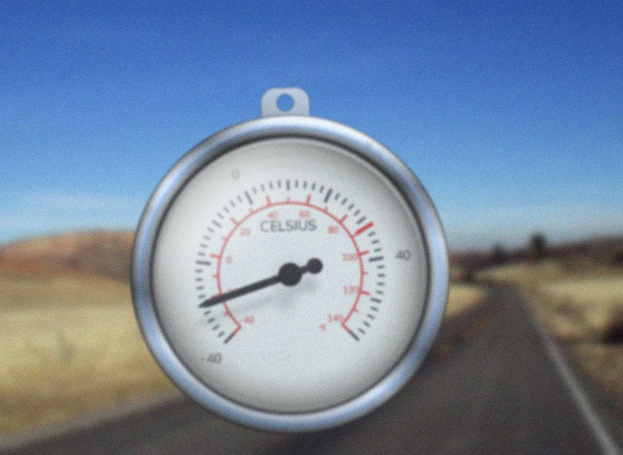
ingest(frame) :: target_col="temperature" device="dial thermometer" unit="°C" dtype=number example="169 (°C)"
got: -30 (°C)
